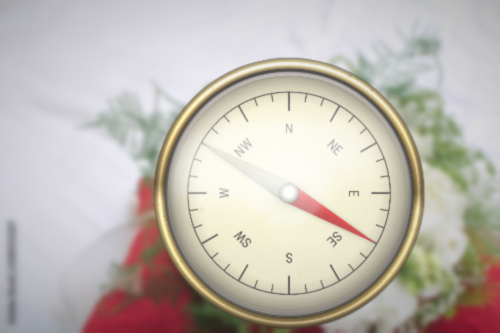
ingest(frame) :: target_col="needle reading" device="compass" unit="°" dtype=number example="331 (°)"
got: 120 (°)
